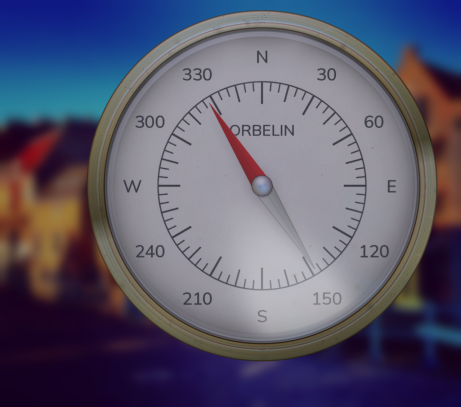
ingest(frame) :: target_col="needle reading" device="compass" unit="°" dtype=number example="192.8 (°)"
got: 327.5 (°)
